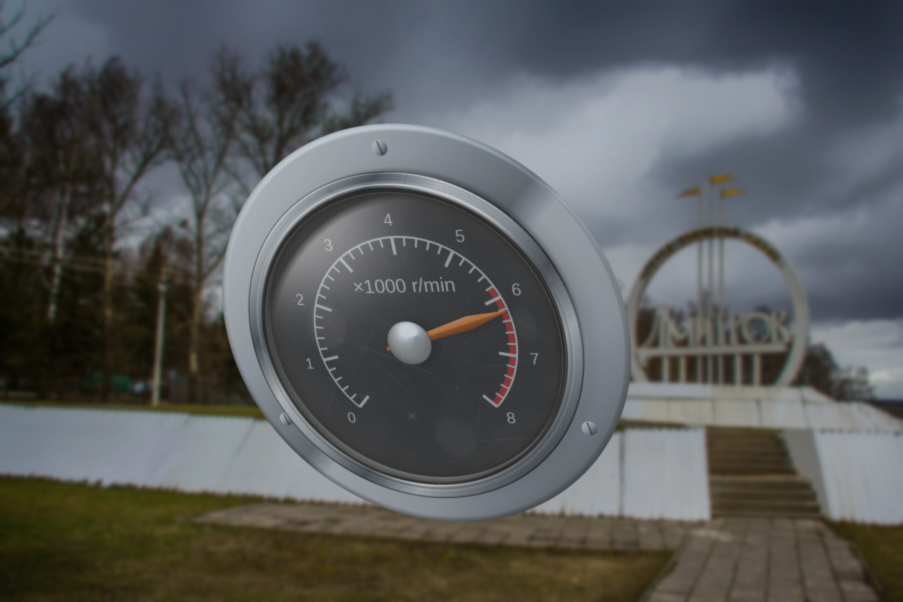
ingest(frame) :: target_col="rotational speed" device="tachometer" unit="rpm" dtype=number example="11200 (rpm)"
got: 6200 (rpm)
